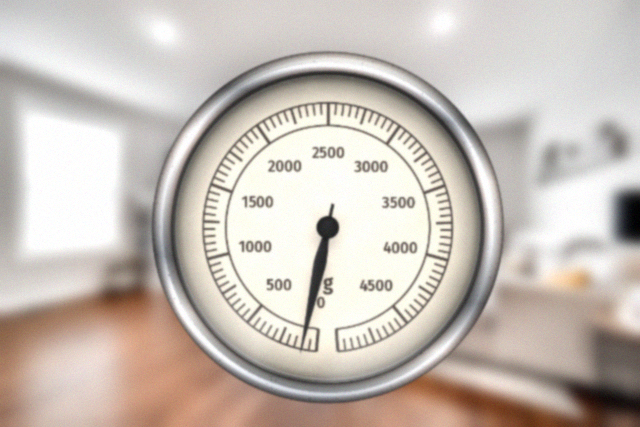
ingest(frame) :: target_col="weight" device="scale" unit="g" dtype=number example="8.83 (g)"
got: 100 (g)
